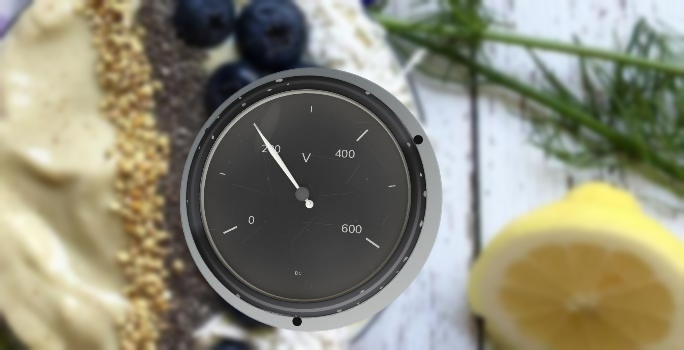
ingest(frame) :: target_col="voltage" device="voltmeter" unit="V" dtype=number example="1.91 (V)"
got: 200 (V)
